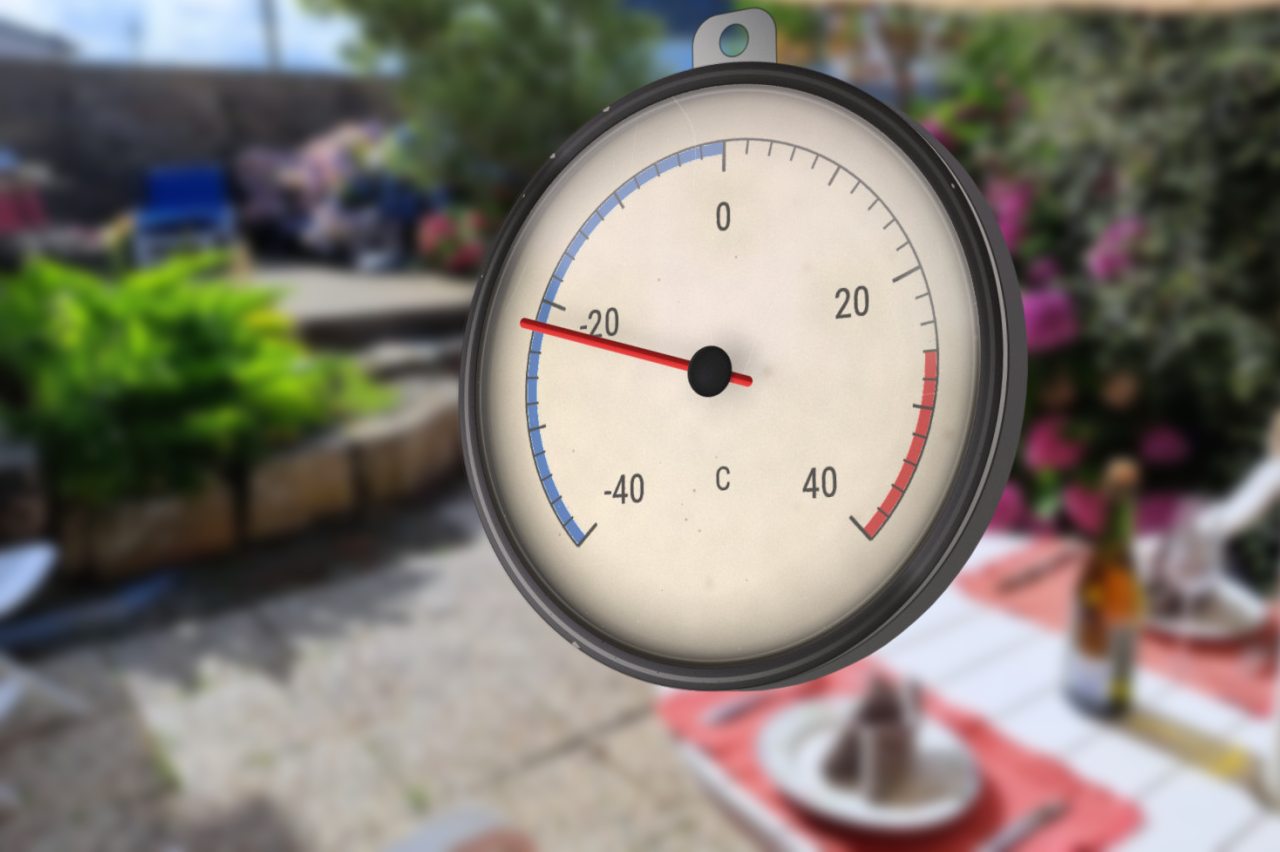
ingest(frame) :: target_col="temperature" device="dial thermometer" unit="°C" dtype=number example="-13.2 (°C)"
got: -22 (°C)
